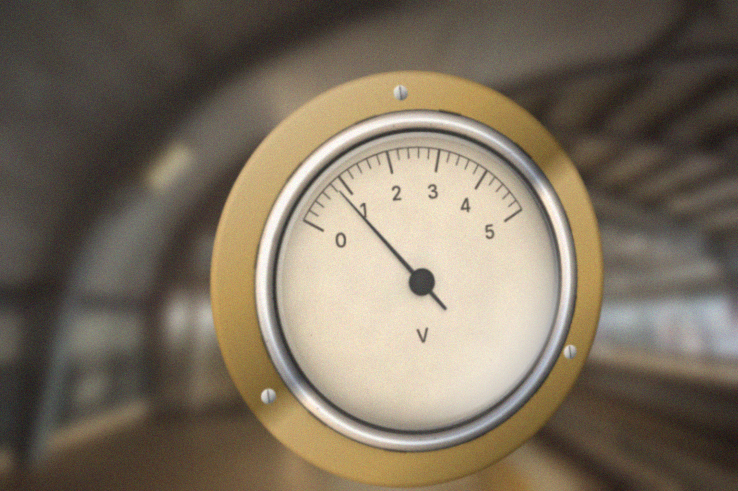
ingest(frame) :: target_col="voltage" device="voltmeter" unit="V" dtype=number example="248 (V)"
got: 0.8 (V)
